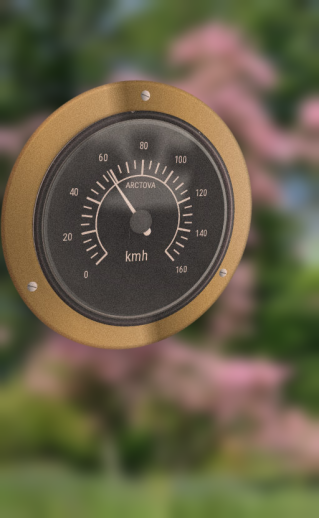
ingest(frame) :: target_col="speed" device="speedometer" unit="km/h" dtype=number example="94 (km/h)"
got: 57.5 (km/h)
